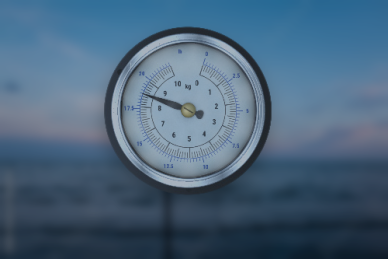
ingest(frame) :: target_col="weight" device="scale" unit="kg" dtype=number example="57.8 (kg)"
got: 8.5 (kg)
